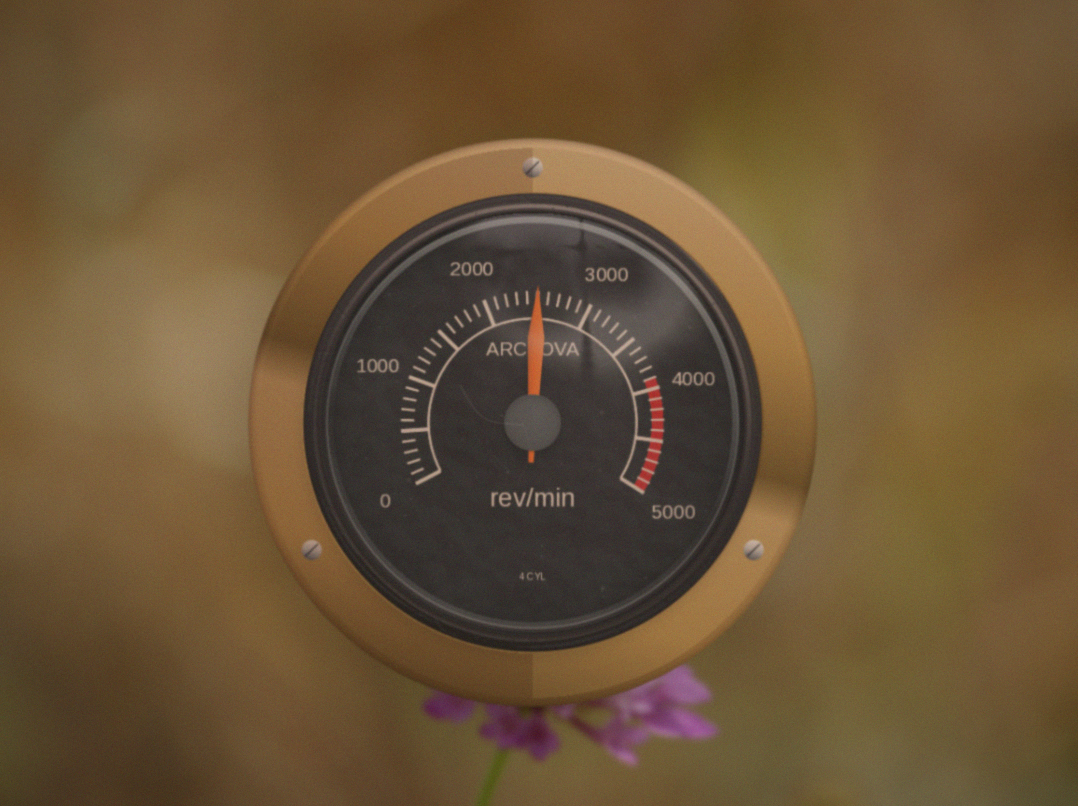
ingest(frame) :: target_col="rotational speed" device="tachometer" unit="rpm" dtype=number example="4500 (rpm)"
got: 2500 (rpm)
